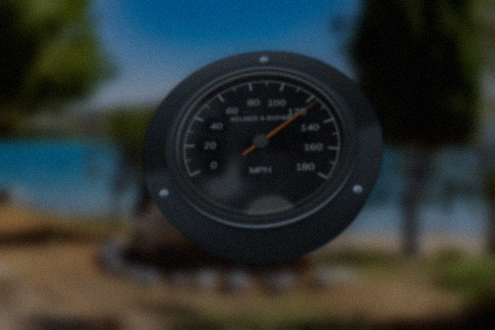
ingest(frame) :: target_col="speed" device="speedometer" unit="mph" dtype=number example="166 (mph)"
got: 125 (mph)
